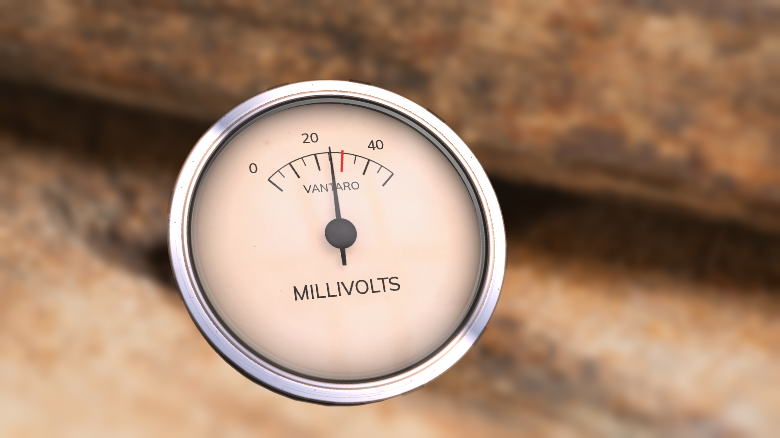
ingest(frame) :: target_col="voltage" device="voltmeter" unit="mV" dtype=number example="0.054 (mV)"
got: 25 (mV)
